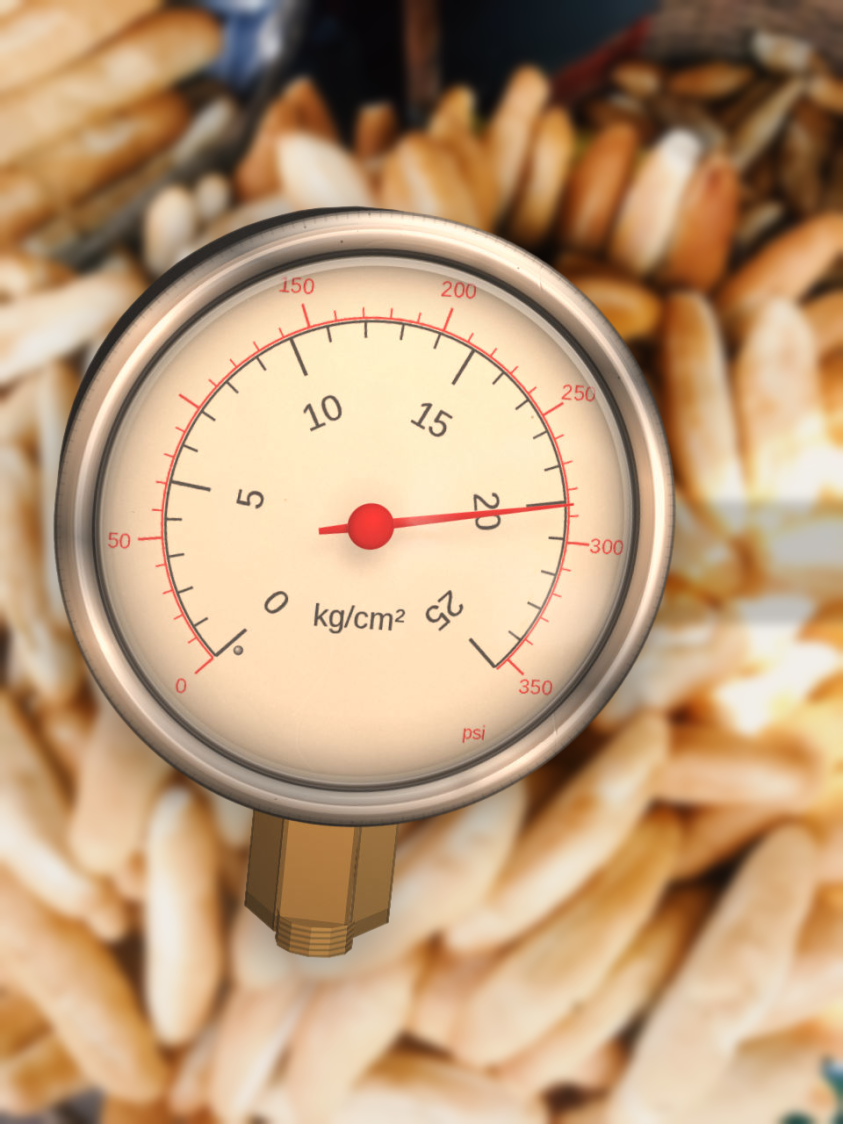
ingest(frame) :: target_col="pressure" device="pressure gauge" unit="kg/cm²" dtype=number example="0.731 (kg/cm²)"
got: 20 (kg/cm²)
